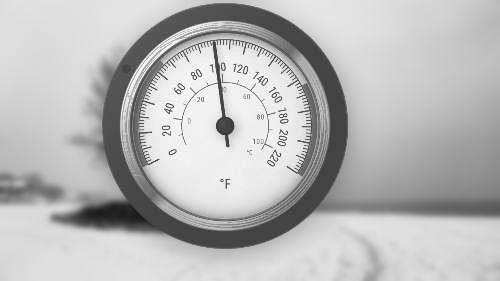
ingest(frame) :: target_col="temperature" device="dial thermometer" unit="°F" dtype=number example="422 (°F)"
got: 100 (°F)
